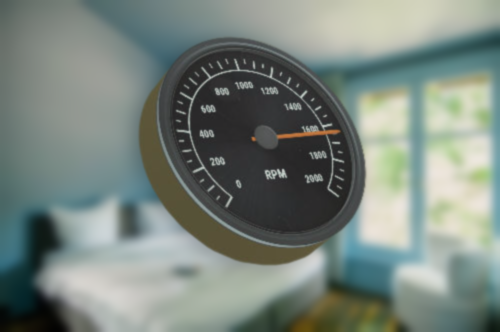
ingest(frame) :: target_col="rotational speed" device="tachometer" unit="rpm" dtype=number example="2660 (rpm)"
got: 1650 (rpm)
